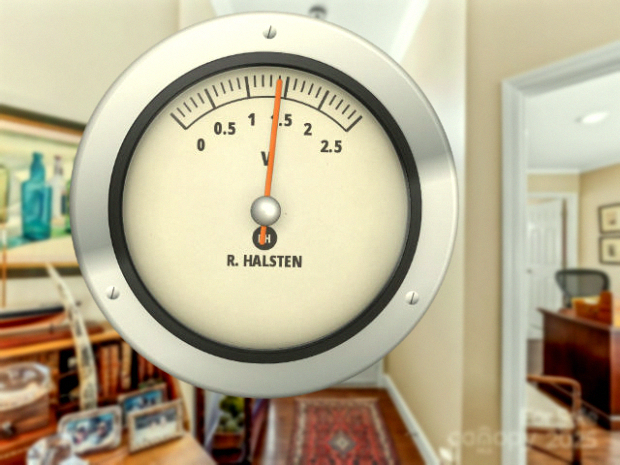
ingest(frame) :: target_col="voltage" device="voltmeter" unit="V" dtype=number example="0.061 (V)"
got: 1.4 (V)
